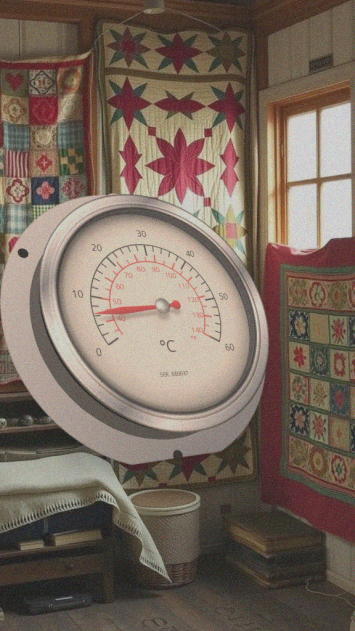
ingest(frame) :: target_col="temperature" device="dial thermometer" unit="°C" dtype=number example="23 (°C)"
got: 6 (°C)
